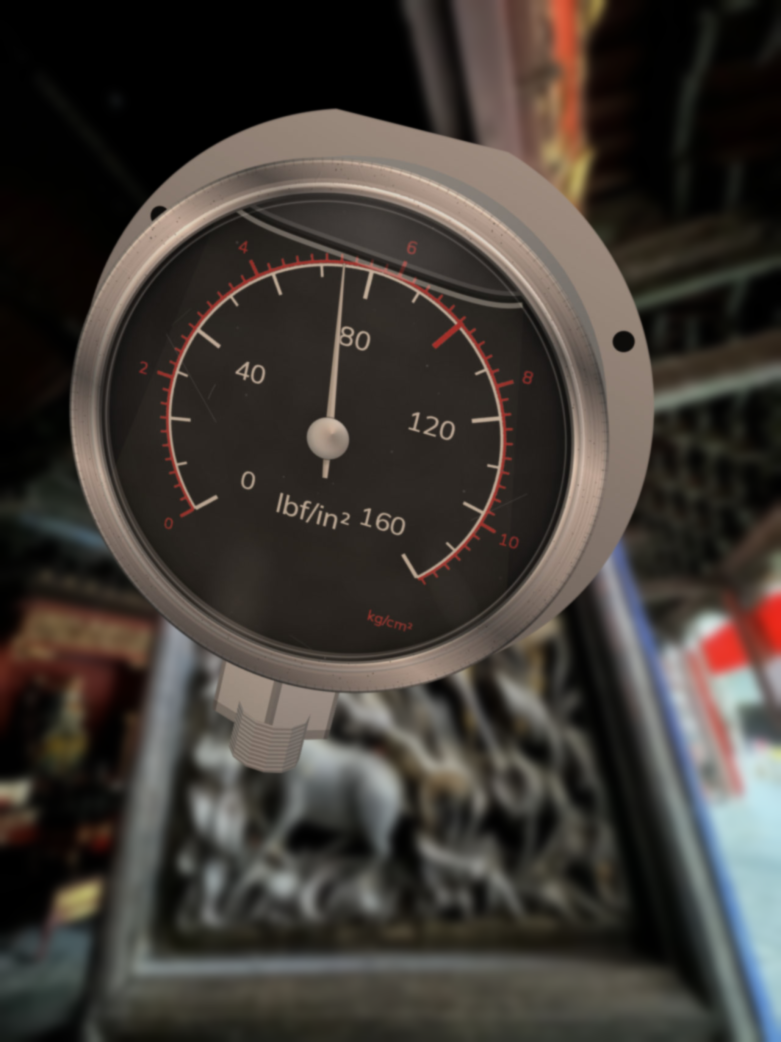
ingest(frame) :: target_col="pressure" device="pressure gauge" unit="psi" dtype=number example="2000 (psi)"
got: 75 (psi)
